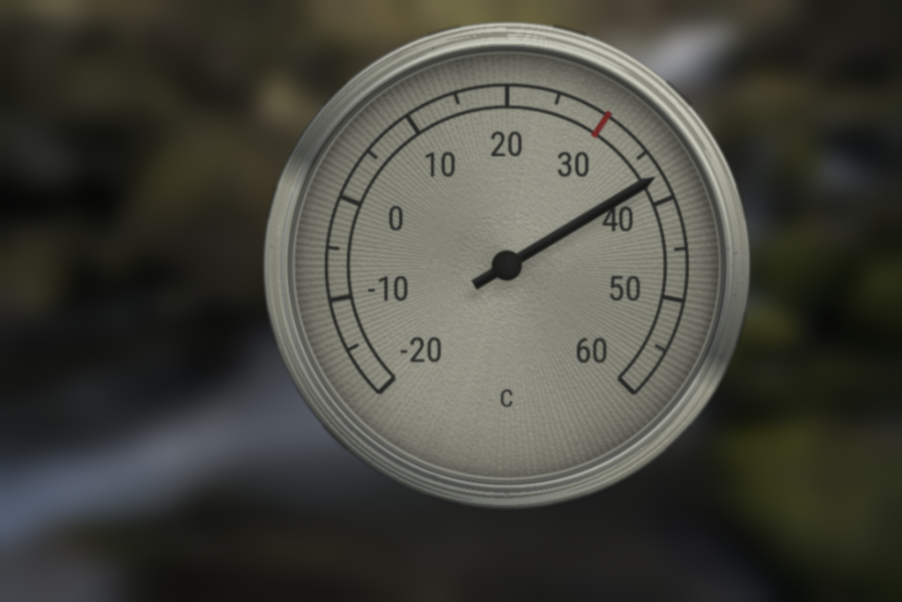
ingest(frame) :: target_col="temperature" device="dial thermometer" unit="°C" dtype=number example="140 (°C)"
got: 37.5 (°C)
